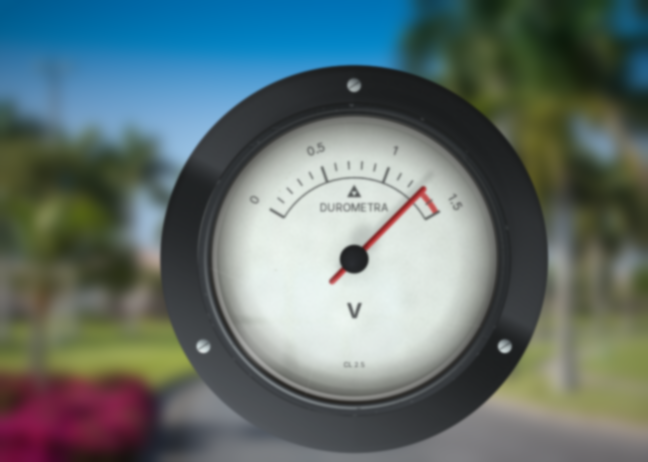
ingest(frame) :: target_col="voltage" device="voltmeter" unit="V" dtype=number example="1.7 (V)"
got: 1.3 (V)
